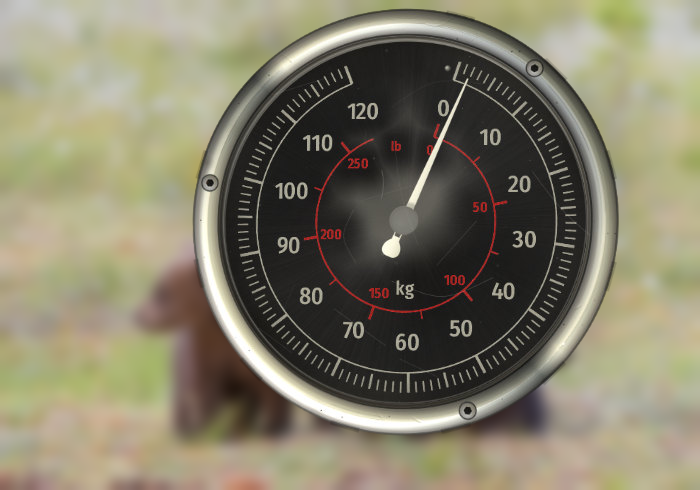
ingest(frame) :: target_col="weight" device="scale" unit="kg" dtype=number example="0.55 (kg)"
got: 2 (kg)
